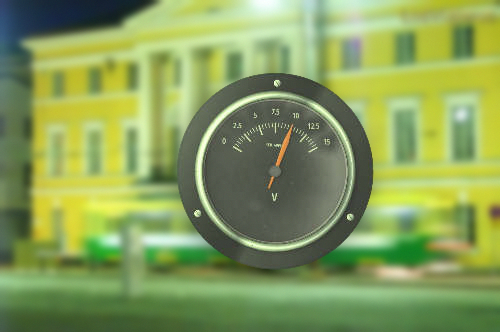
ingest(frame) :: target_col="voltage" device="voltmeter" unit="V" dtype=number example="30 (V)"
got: 10 (V)
